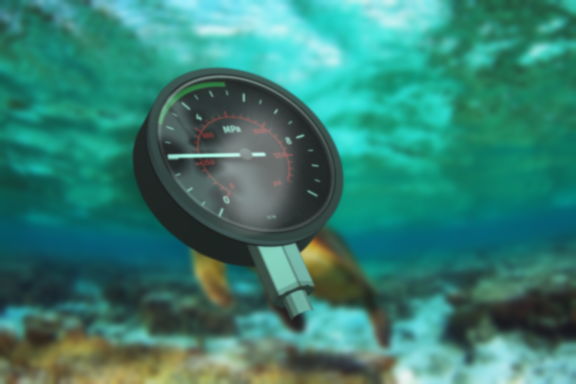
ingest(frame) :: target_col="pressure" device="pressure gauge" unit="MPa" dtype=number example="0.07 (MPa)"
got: 2 (MPa)
